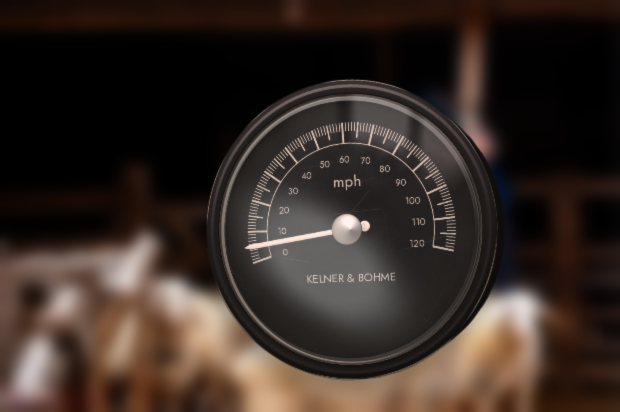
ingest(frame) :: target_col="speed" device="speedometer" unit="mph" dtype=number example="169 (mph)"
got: 5 (mph)
